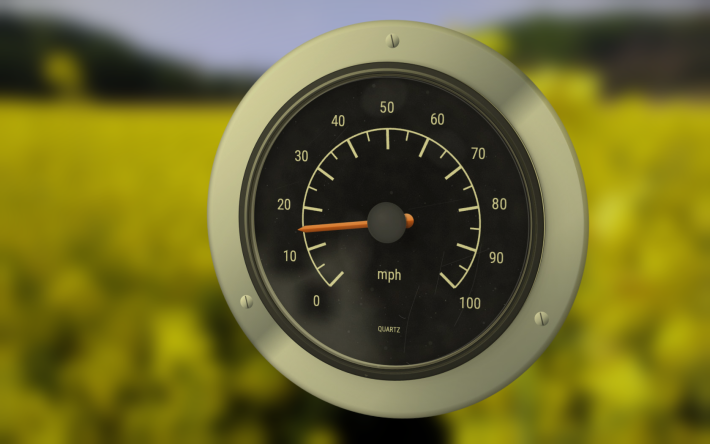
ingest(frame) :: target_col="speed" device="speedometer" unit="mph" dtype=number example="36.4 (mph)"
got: 15 (mph)
